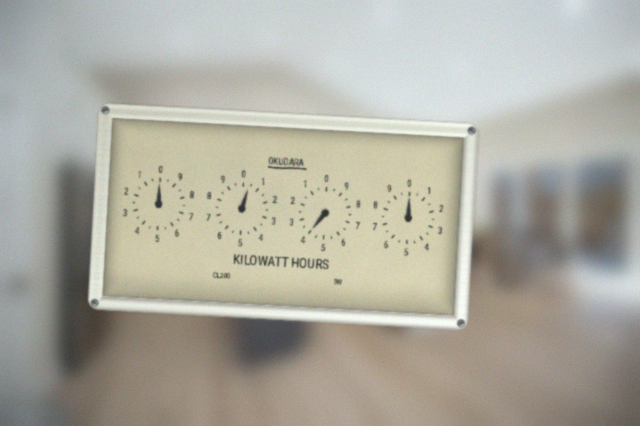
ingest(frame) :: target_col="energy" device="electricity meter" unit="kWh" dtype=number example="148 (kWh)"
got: 40 (kWh)
